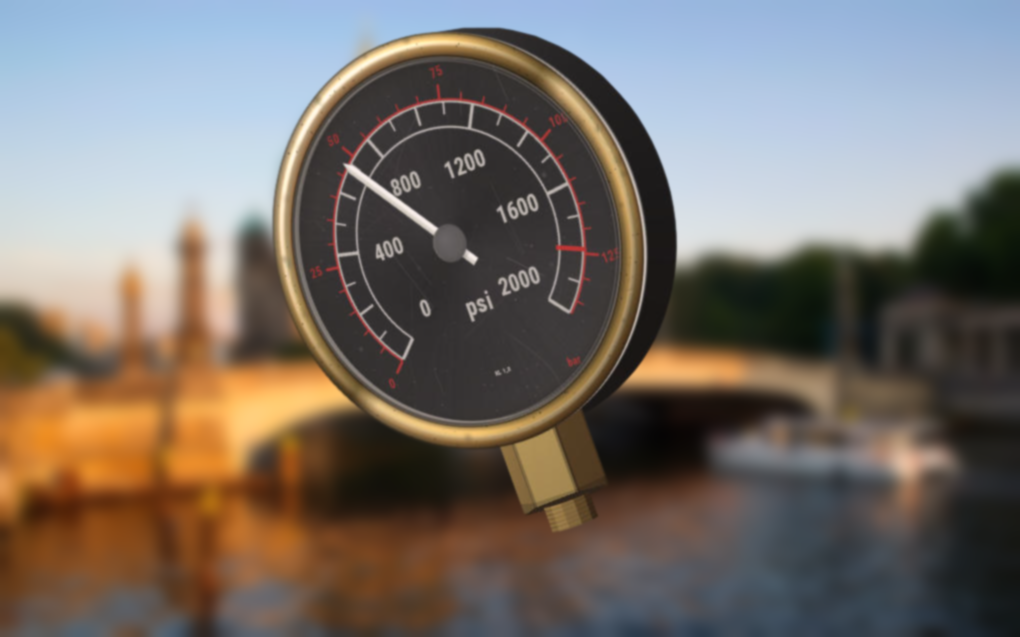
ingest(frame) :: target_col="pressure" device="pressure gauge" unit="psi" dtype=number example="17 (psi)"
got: 700 (psi)
